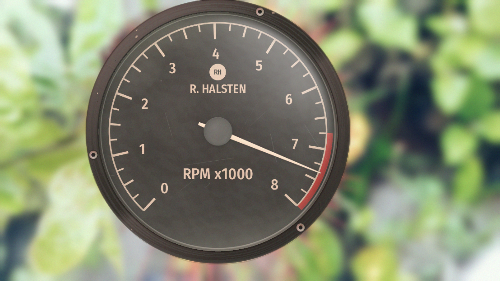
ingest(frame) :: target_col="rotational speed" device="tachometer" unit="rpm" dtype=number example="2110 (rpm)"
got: 7375 (rpm)
